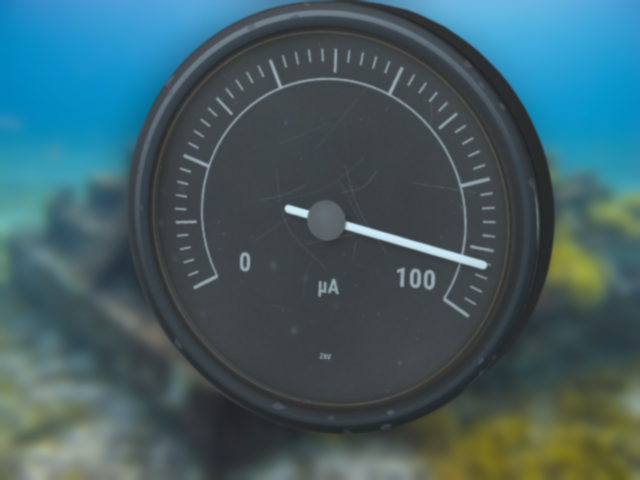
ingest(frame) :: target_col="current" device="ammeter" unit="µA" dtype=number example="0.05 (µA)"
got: 92 (µA)
